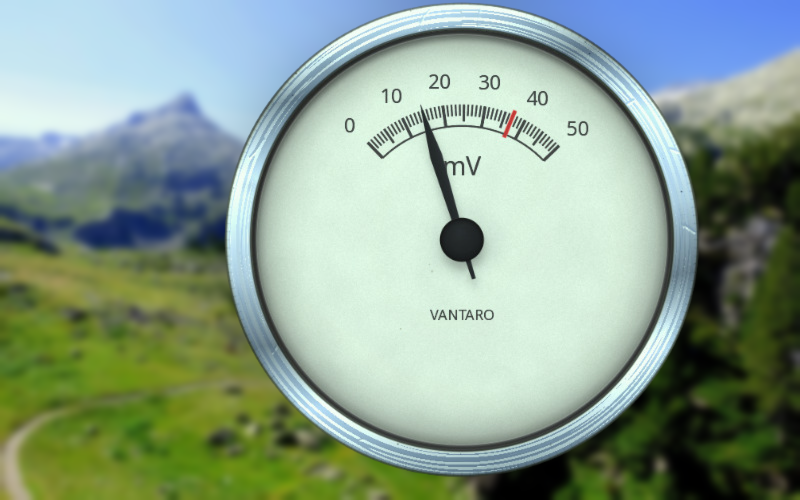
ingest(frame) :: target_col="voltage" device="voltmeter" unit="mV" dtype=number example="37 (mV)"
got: 15 (mV)
